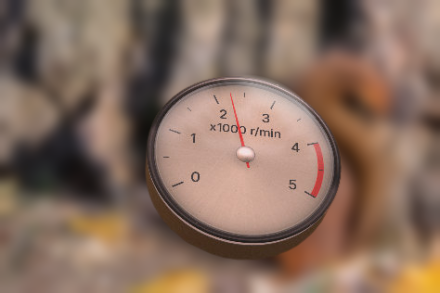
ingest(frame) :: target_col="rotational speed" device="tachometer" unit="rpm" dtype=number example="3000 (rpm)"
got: 2250 (rpm)
